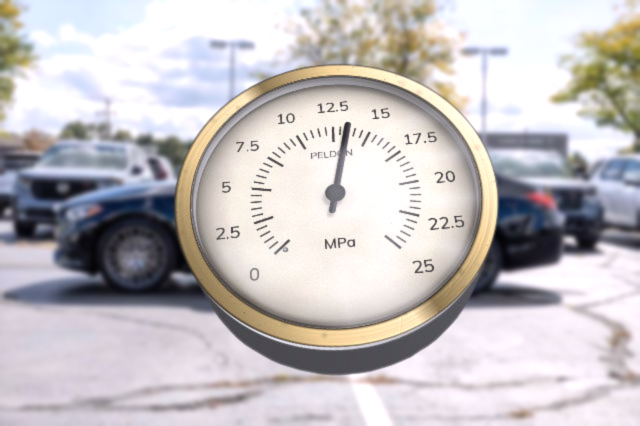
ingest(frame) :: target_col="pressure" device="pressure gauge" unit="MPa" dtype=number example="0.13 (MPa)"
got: 13.5 (MPa)
